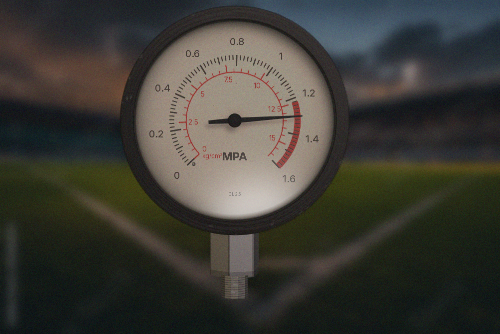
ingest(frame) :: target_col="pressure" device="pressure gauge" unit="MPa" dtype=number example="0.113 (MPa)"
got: 1.3 (MPa)
